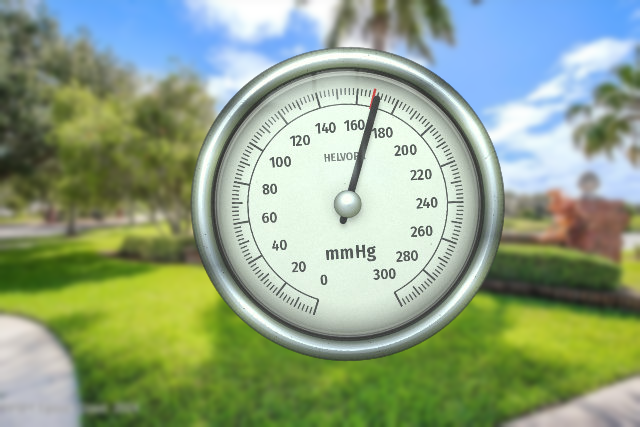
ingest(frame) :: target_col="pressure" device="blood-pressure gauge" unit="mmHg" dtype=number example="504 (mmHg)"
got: 170 (mmHg)
